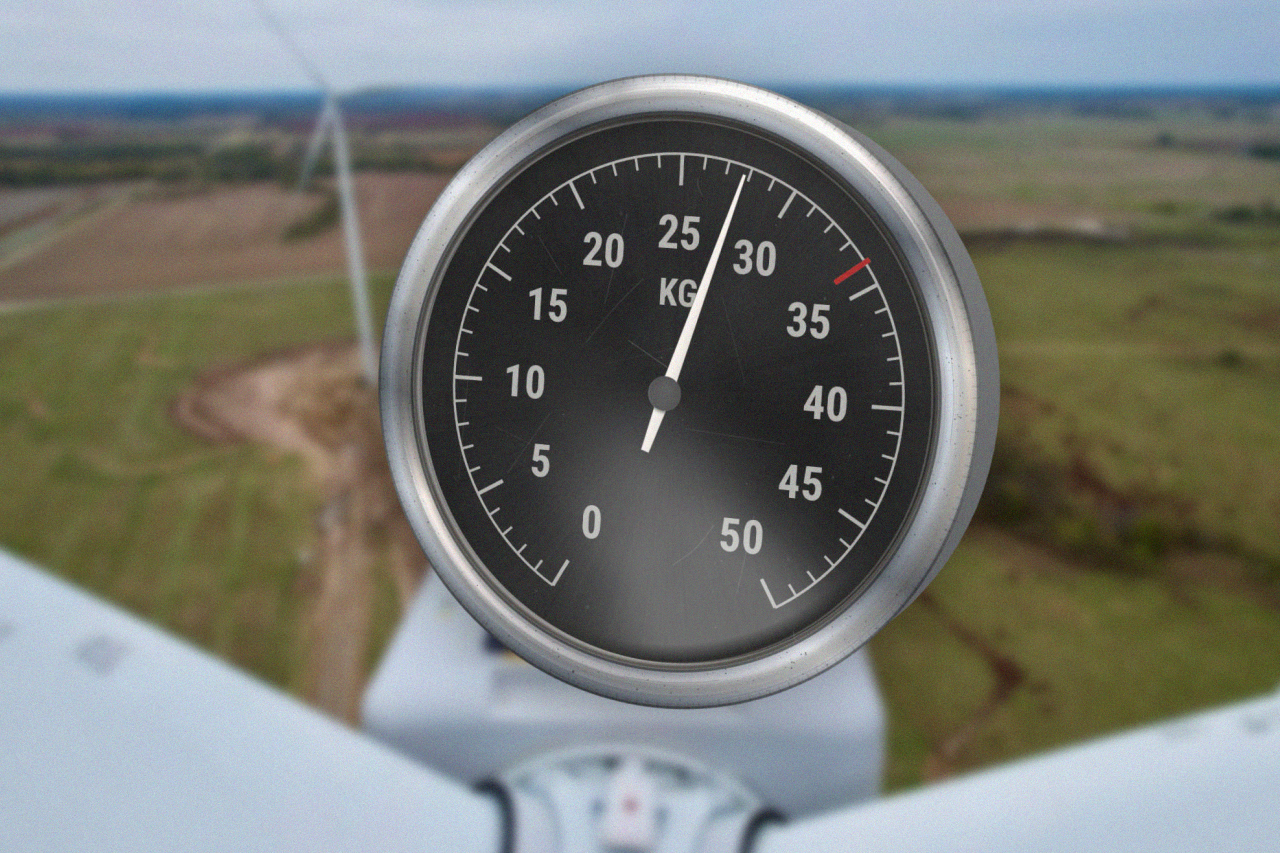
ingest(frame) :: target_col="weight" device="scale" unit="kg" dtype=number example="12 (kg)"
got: 28 (kg)
